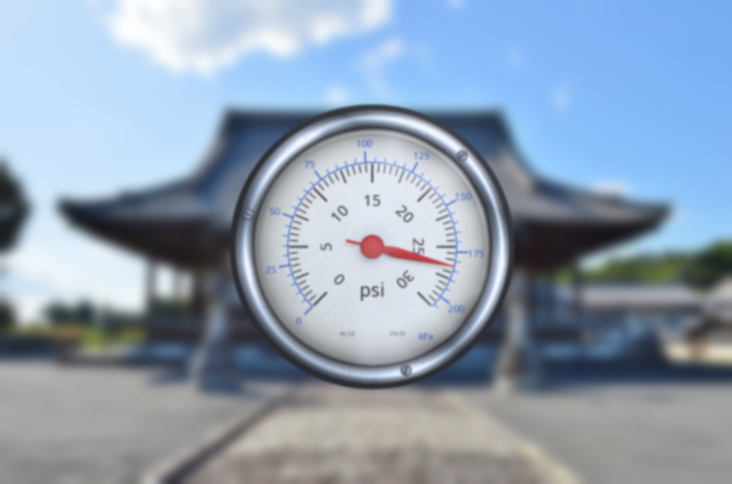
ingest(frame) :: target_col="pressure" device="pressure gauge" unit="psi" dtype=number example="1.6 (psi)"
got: 26.5 (psi)
